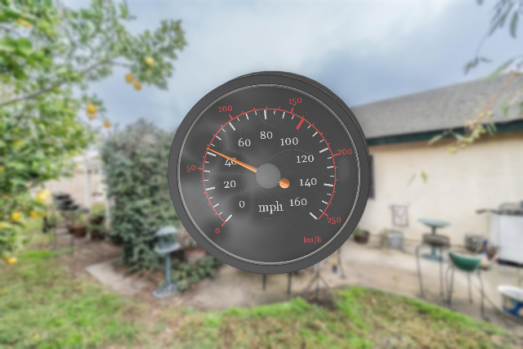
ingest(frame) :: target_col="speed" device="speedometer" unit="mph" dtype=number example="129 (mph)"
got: 42.5 (mph)
